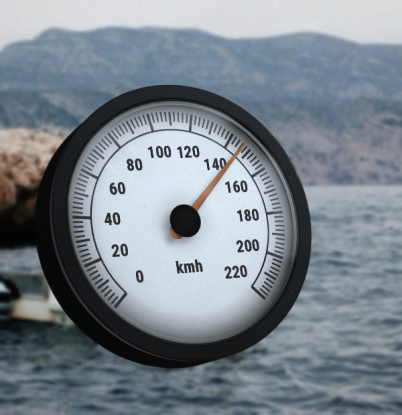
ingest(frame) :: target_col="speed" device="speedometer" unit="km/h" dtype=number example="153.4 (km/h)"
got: 146 (km/h)
